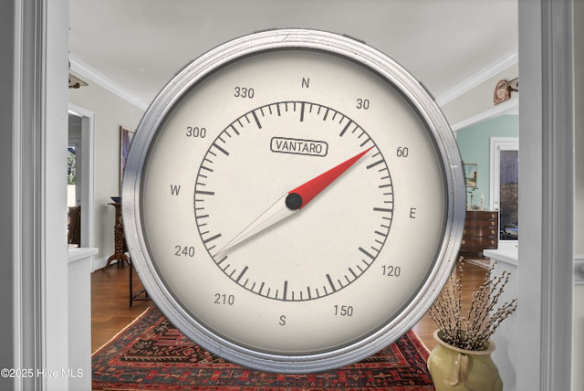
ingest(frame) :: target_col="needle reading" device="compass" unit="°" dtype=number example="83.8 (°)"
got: 50 (°)
